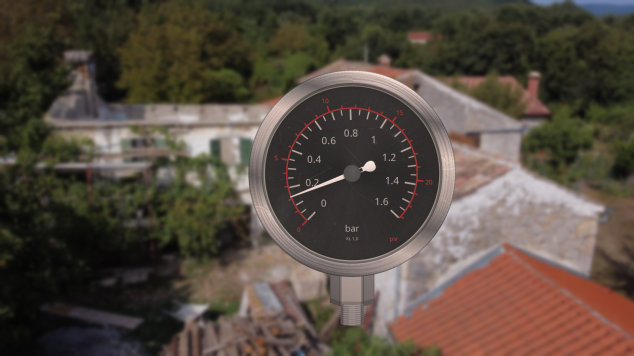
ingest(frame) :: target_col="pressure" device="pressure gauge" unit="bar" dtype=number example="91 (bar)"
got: 0.15 (bar)
